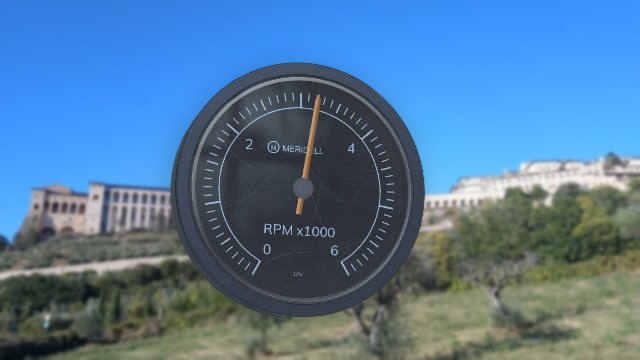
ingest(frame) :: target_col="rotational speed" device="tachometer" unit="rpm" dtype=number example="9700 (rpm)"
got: 3200 (rpm)
